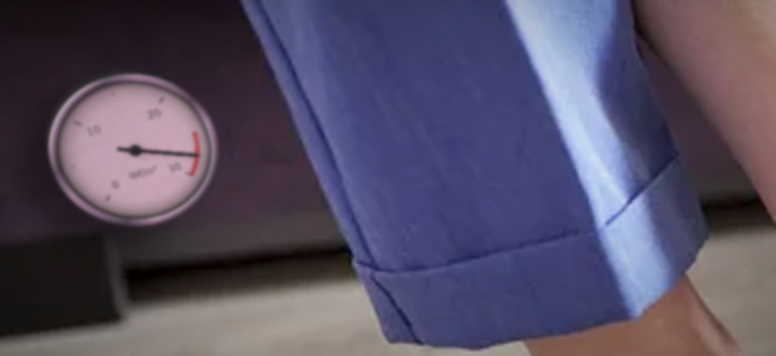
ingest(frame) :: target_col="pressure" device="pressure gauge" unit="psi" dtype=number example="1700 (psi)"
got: 27.5 (psi)
